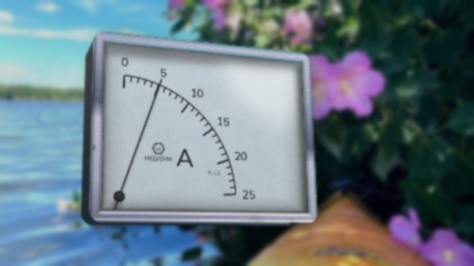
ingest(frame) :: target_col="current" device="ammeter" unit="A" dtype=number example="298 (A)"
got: 5 (A)
